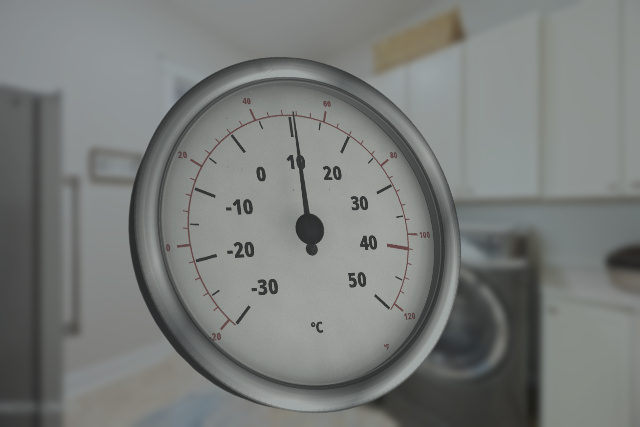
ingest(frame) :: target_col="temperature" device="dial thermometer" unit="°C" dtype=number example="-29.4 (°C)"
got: 10 (°C)
